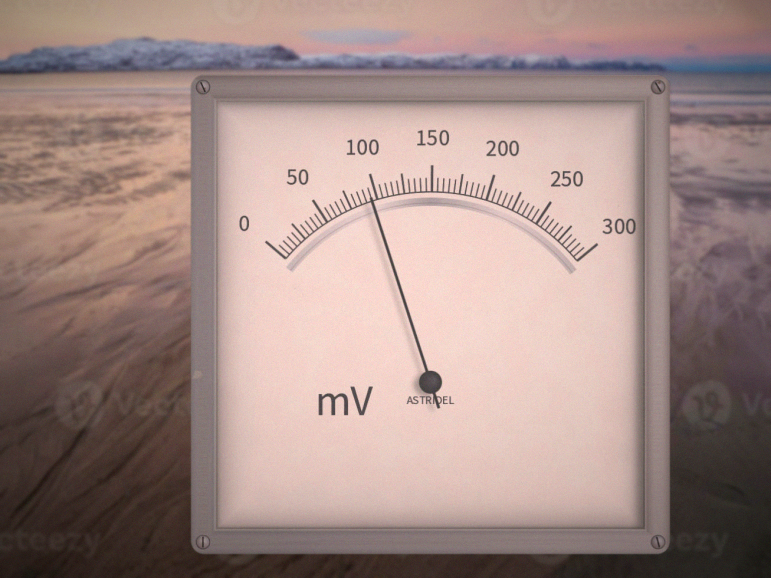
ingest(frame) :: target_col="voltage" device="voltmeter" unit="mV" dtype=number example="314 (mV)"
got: 95 (mV)
